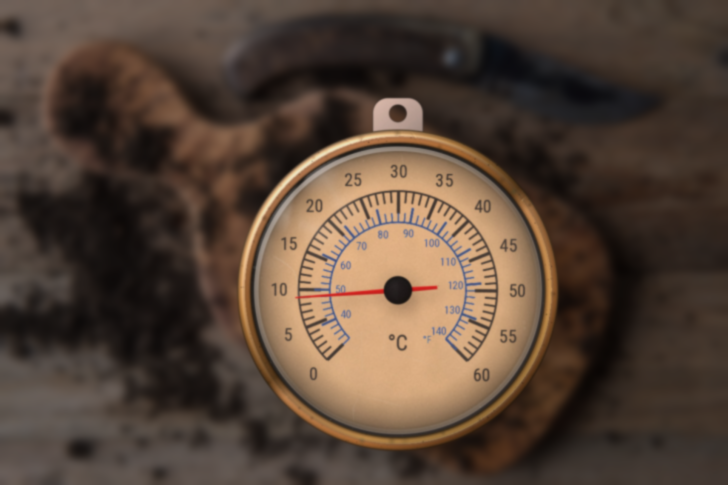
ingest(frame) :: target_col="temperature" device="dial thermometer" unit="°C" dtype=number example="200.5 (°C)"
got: 9 (°C)
